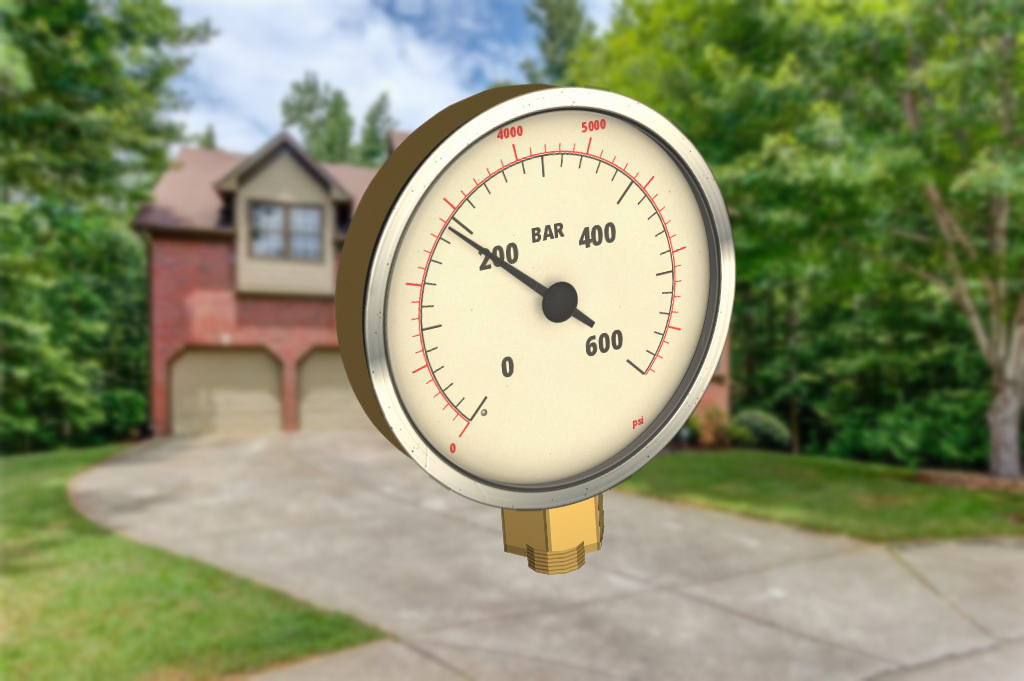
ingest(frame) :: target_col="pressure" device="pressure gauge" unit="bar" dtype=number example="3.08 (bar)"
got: 190 (bar)
